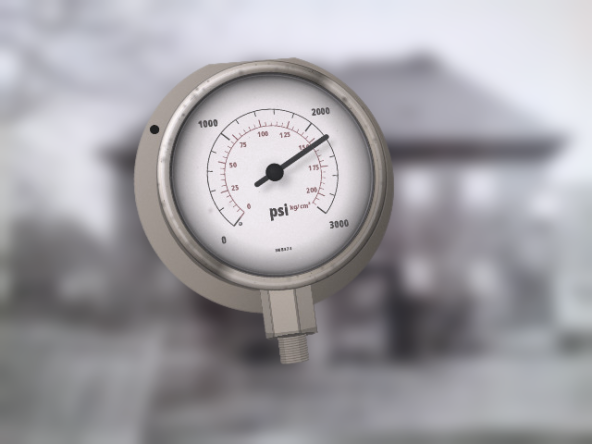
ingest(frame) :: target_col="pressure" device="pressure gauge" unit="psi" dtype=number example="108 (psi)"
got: 2200 (psi)
